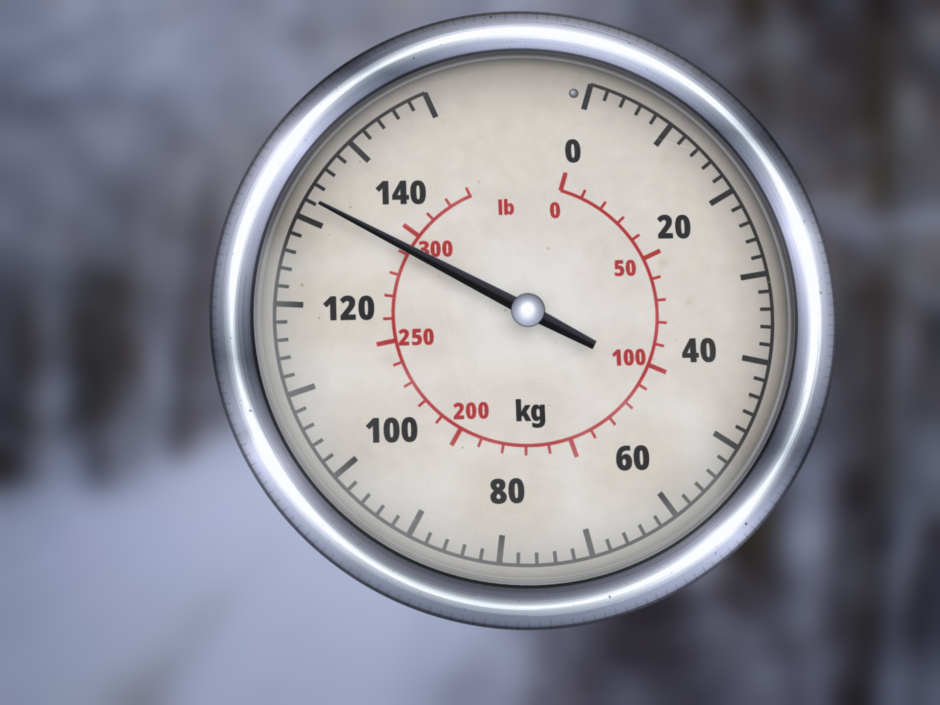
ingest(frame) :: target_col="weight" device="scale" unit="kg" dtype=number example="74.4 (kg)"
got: 132 (kg)
